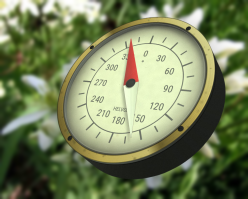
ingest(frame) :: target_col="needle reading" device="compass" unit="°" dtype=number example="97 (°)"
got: 337.5 (°)
